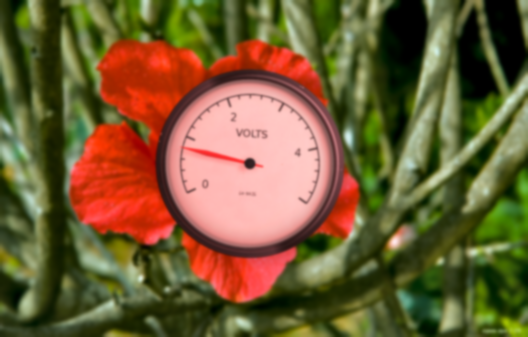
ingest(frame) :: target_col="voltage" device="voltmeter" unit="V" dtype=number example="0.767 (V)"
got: 0.8 (V)
